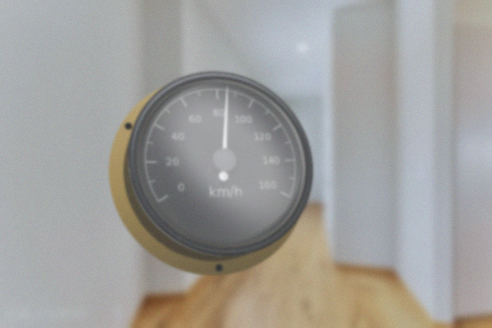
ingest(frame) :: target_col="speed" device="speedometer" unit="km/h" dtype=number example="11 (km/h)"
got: 85 (km/h)
